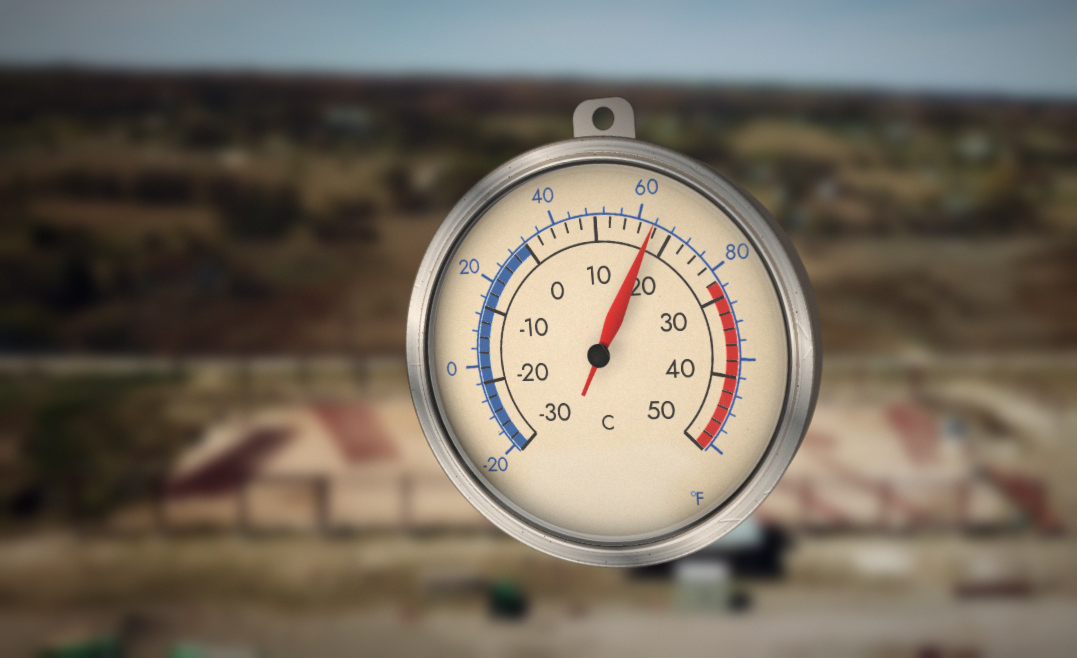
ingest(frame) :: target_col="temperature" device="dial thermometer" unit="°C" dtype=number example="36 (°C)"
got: 18 (°C)
